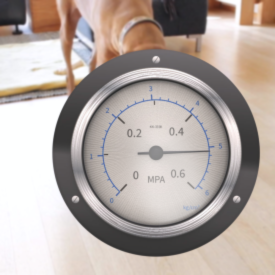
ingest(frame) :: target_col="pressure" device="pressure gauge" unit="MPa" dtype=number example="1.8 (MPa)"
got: 0.5 (MPa)
